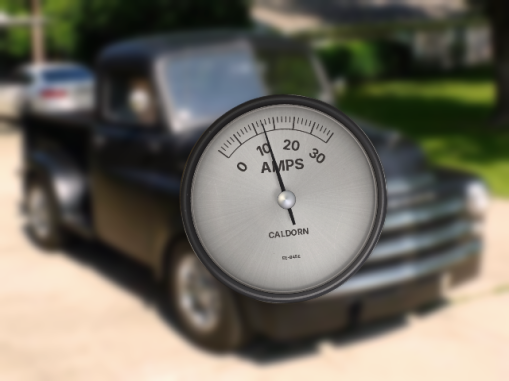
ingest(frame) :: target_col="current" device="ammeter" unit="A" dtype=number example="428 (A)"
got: 12 (A)
